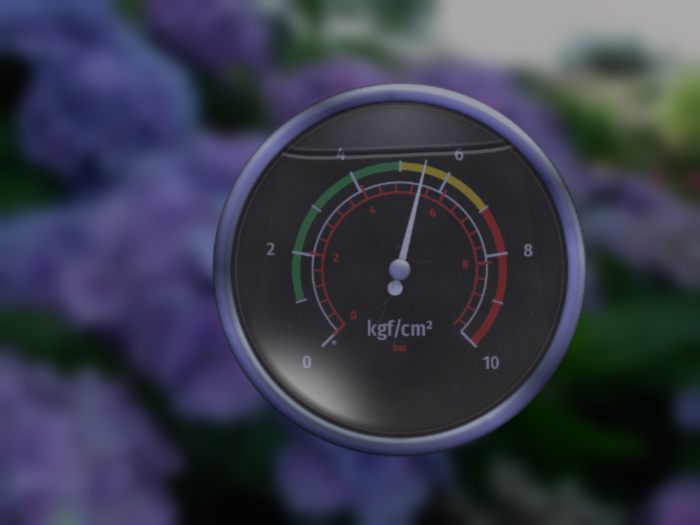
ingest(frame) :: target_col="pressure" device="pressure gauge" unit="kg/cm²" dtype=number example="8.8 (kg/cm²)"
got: 5.5 (kg/cm²)
